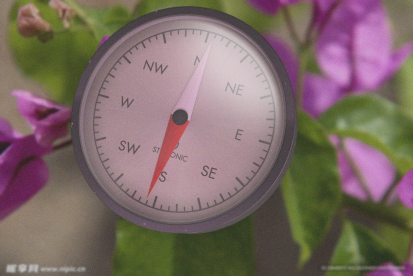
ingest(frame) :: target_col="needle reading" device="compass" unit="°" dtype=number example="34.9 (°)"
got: 185 (°)
